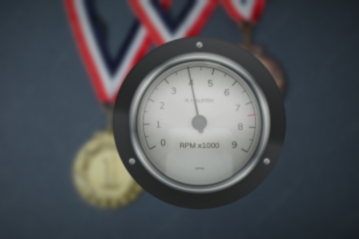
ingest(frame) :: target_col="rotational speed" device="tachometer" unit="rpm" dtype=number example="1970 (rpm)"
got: 4000 (rpm)
